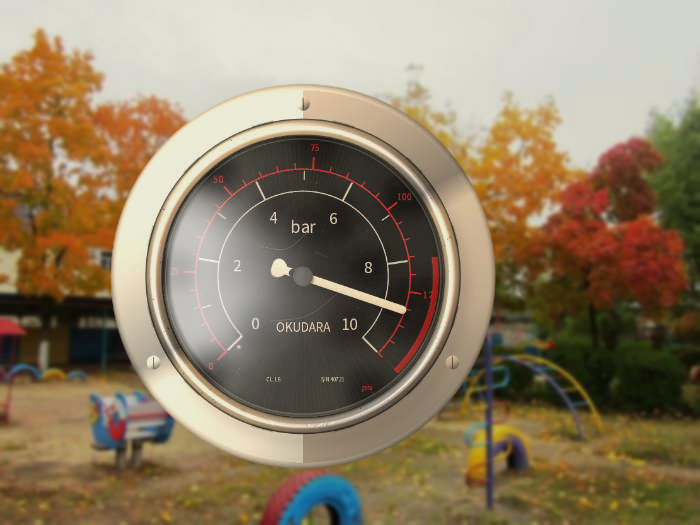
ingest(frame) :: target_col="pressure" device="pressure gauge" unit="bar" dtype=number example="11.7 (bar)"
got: 9 (bar)
